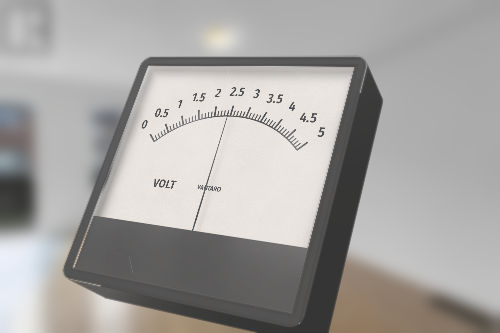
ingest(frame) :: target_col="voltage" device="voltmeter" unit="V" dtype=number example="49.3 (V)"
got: 2.5 (V)
